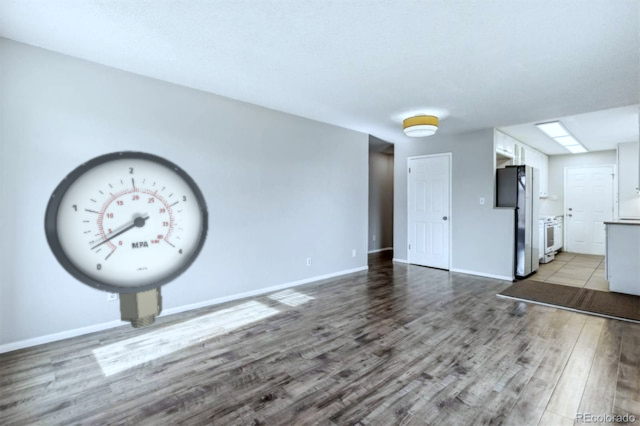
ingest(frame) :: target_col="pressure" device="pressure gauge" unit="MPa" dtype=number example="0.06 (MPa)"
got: 0.3 (MPa)
